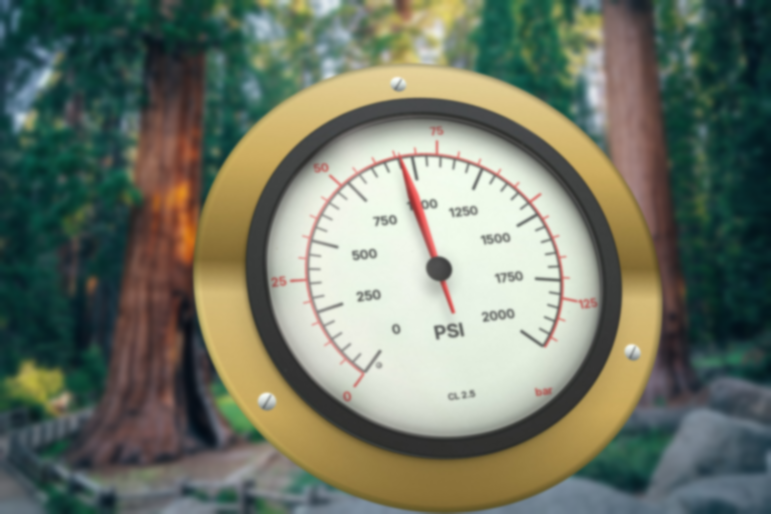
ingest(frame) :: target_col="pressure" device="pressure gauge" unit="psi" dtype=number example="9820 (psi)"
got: 950 (psi)
